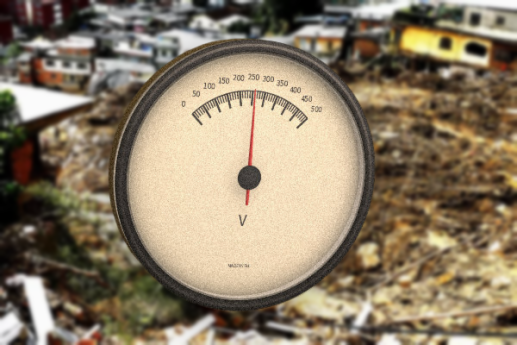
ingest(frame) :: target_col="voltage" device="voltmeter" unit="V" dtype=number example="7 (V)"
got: 250 (V)
